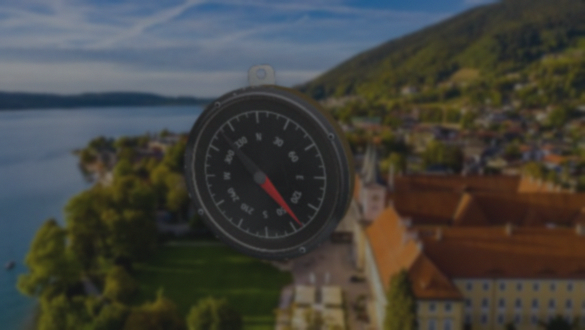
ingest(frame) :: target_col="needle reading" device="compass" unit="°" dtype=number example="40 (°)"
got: 140 (°)
